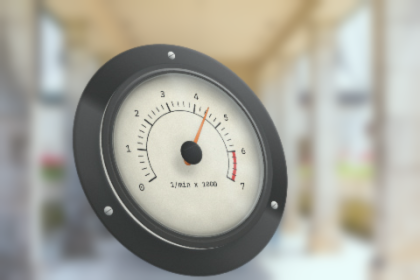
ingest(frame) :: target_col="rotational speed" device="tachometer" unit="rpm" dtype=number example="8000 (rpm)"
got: 4400 (rpm)
